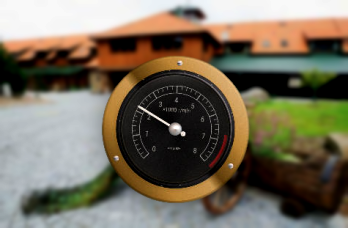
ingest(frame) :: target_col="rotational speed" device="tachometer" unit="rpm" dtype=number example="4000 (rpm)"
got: 2200 (rpm)
